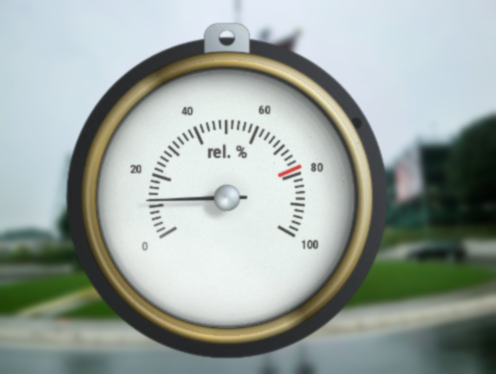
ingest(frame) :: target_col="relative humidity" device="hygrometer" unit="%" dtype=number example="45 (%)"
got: 12 (%)
